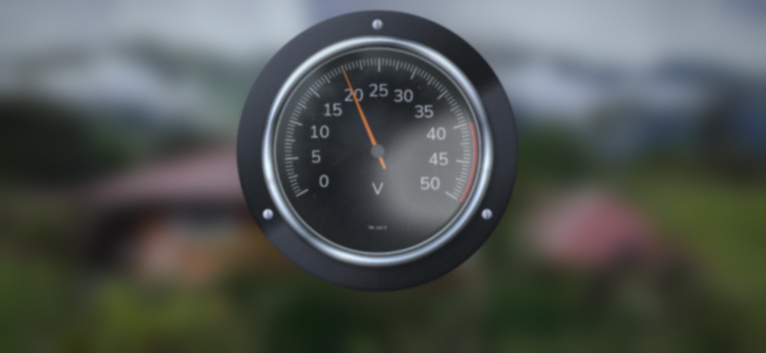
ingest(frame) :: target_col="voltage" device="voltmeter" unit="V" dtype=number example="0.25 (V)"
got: 20 (V)
